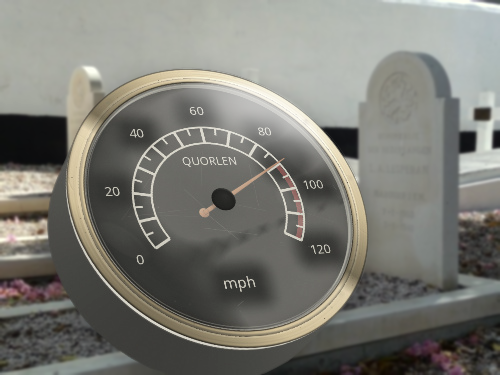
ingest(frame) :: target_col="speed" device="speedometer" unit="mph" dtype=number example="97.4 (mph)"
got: 90 (mph)
